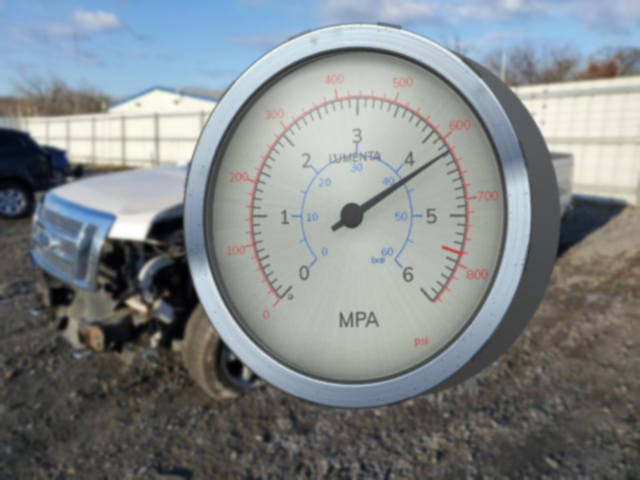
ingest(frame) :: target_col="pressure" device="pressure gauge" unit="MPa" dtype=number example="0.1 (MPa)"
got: 4.3 (MPa)
